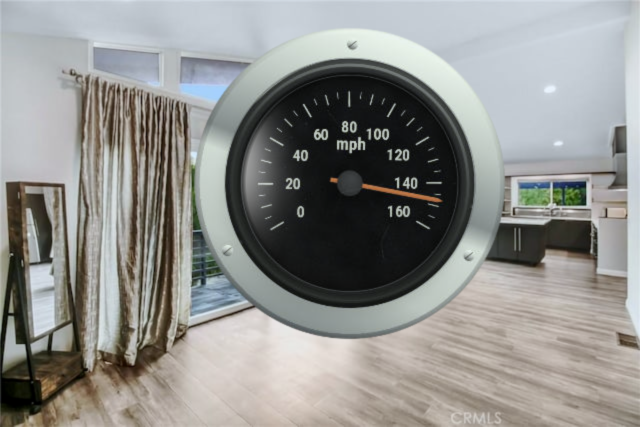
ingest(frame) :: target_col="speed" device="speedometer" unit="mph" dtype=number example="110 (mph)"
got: 147.5 (mph)
